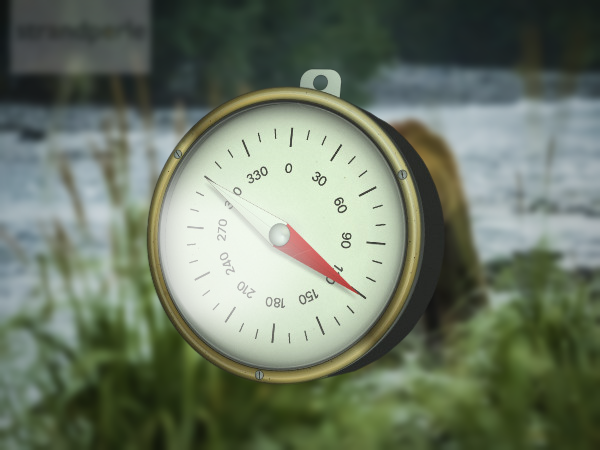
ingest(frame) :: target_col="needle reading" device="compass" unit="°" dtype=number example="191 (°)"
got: 120 (°)
